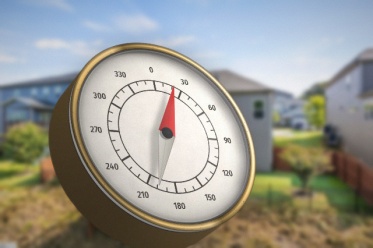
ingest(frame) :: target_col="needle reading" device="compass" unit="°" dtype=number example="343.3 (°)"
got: 20 (°)
